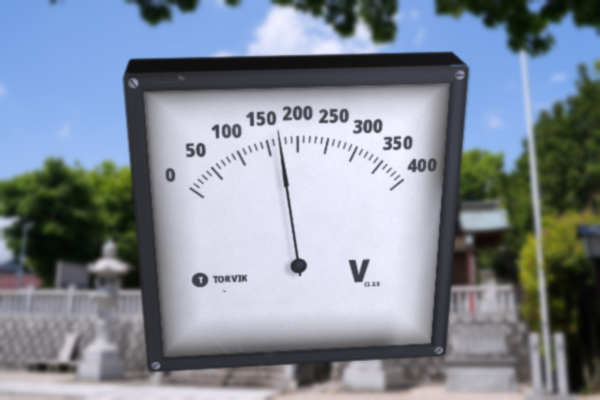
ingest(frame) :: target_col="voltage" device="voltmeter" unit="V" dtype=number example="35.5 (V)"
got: 170 (V)
